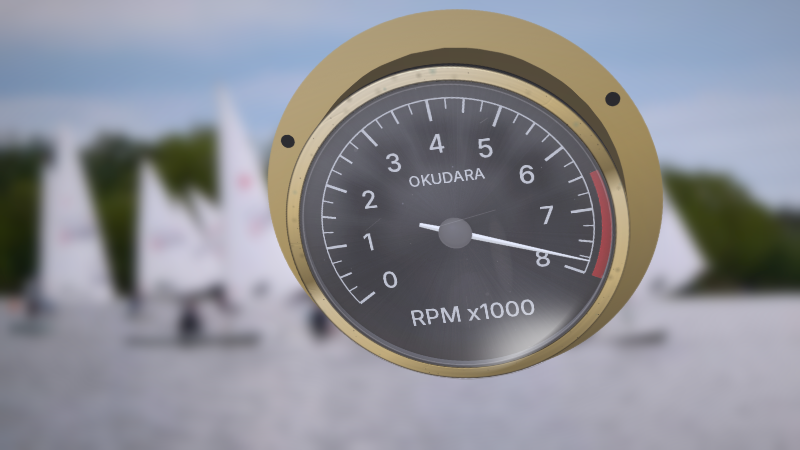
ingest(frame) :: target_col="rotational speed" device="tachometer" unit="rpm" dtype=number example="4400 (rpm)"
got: 7750 (rpm)
